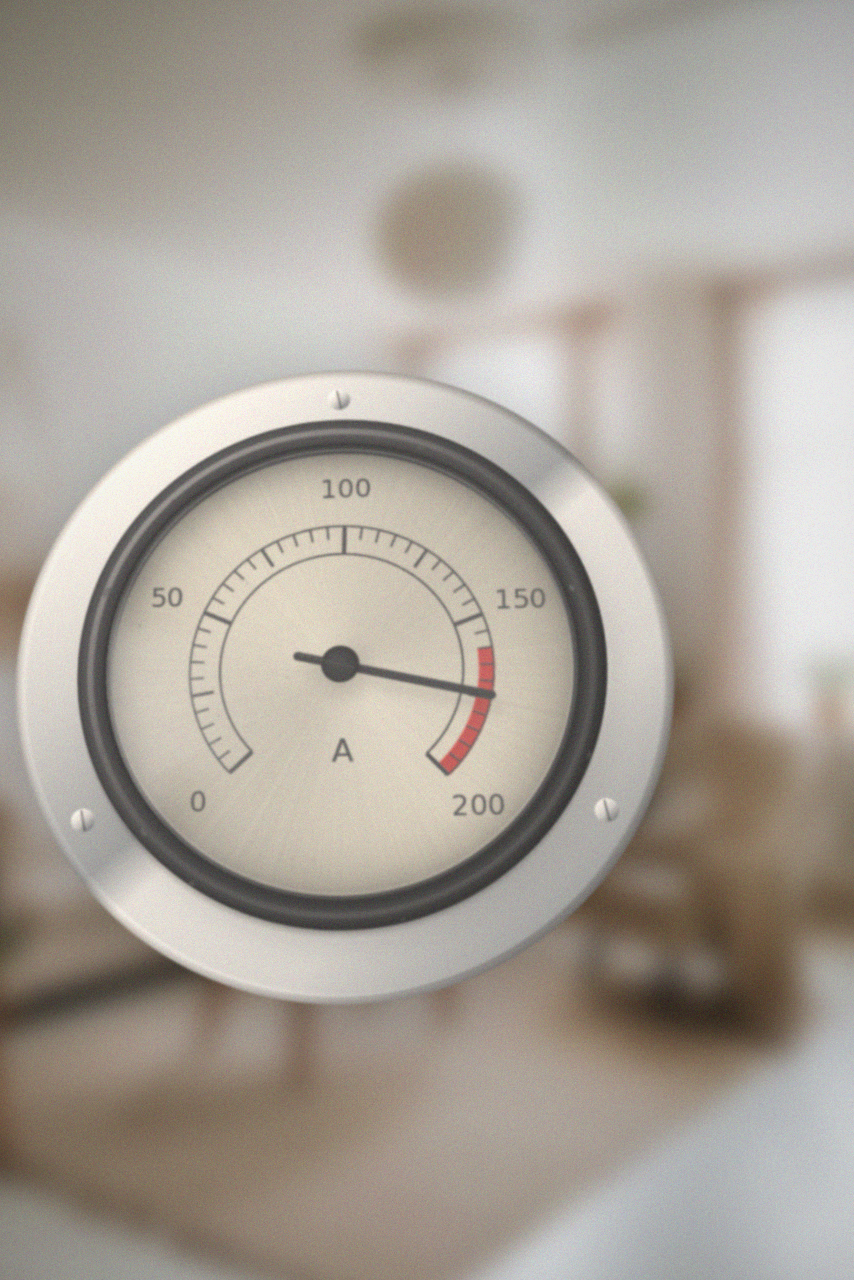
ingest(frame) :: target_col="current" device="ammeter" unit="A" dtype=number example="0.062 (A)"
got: 175 (A)
